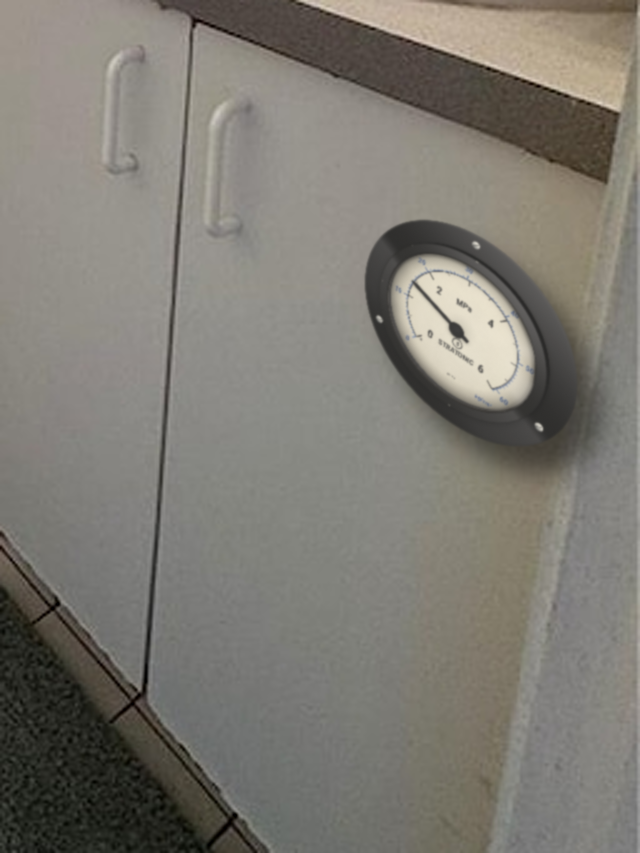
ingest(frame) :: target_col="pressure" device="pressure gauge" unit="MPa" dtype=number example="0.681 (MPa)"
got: 1.5 (MPa)
